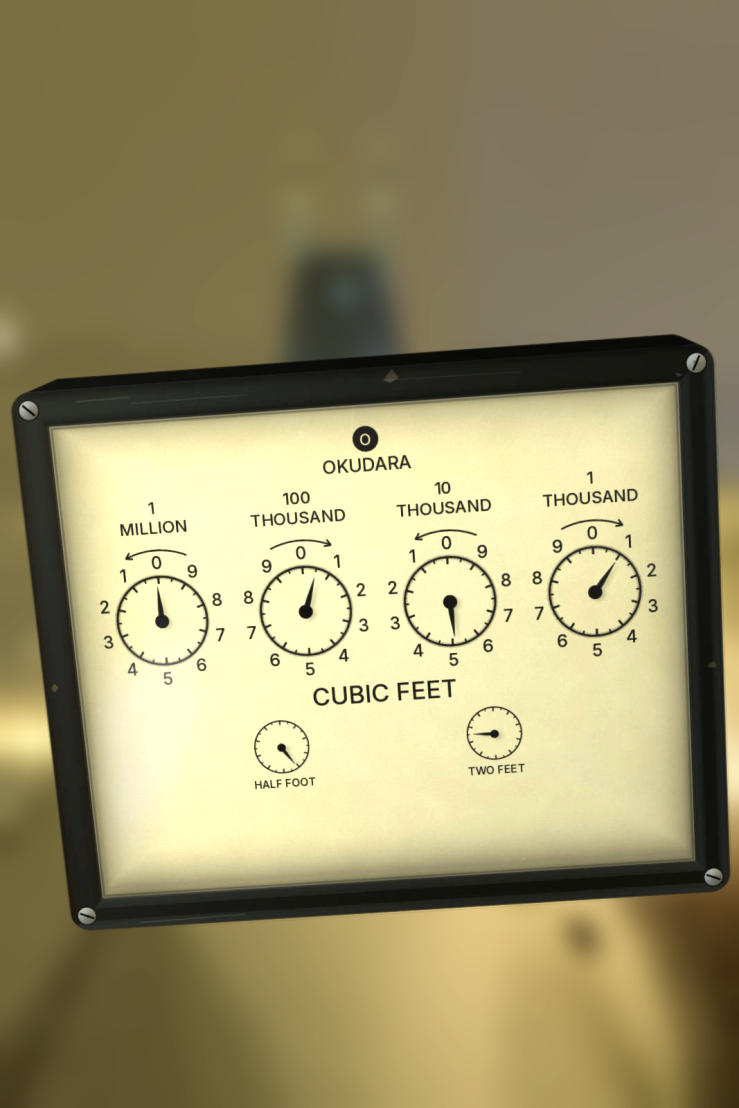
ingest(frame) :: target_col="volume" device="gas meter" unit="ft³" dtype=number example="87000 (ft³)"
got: 5100 (ft³)
